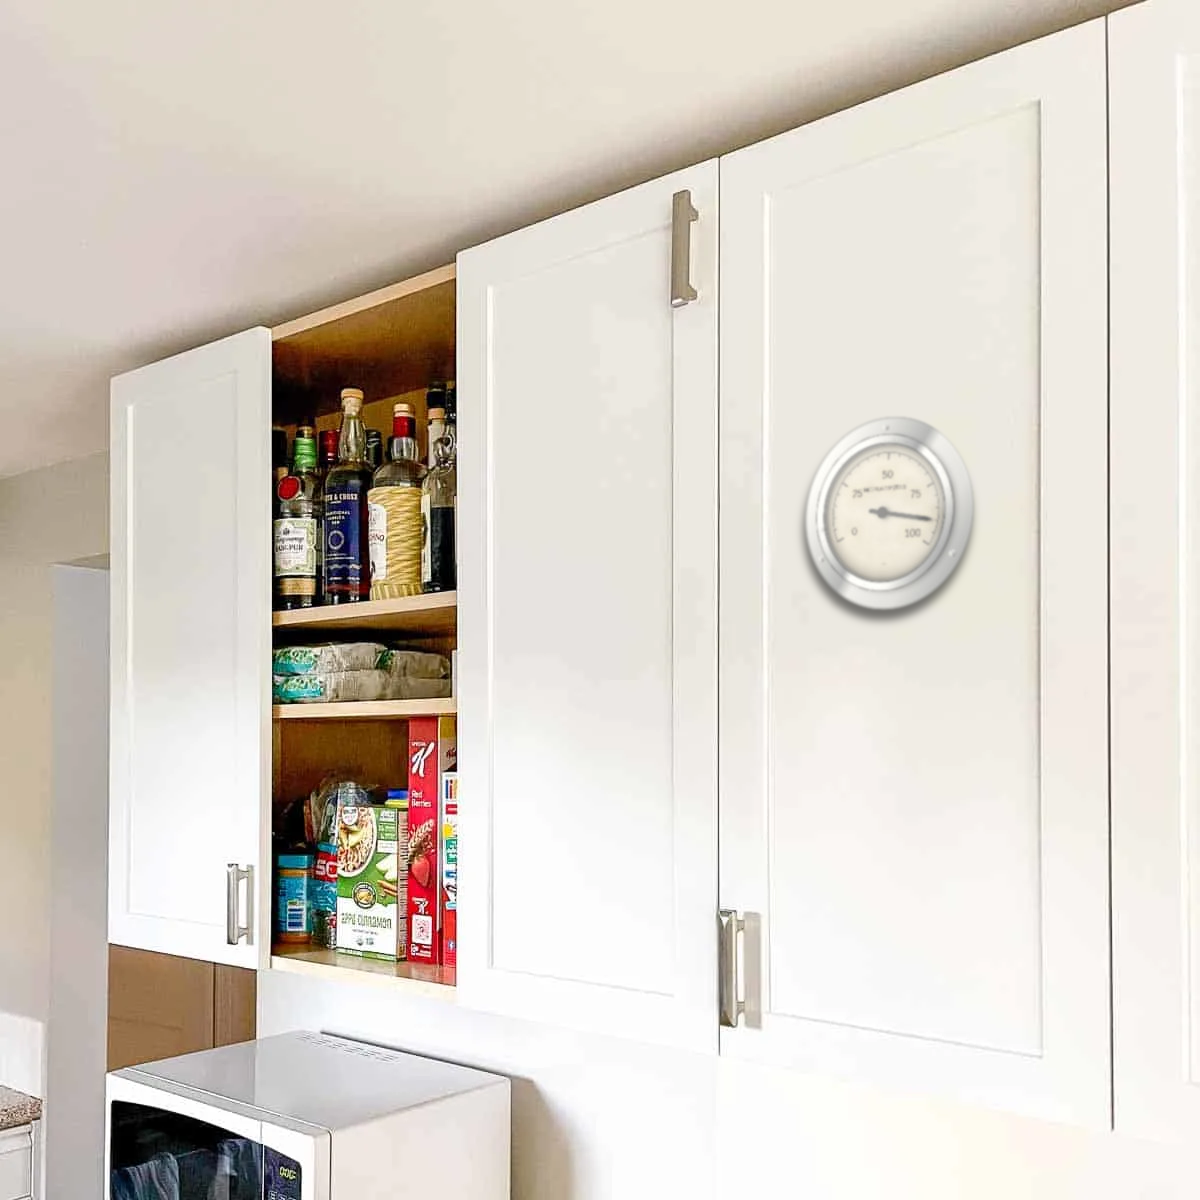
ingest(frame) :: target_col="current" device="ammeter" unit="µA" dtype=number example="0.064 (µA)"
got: 90 (µA)
